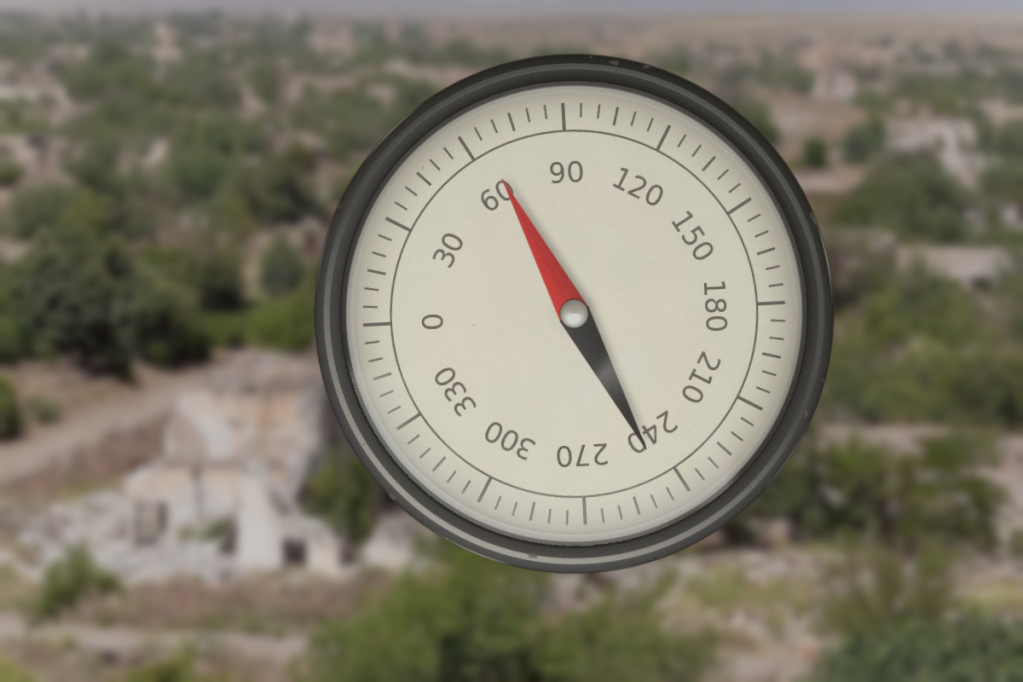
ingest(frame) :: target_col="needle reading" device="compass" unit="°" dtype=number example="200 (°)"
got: 65 (°)
